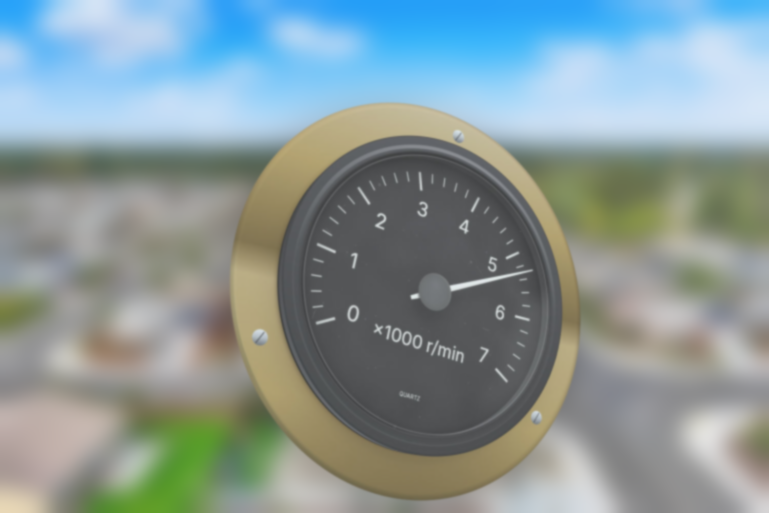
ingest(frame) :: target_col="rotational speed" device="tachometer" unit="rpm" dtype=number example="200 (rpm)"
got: 5300 (rpm)
